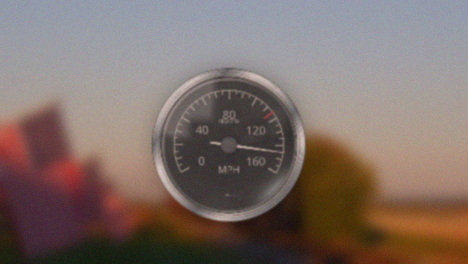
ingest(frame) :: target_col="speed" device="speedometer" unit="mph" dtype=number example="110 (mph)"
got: 145 (mph)
